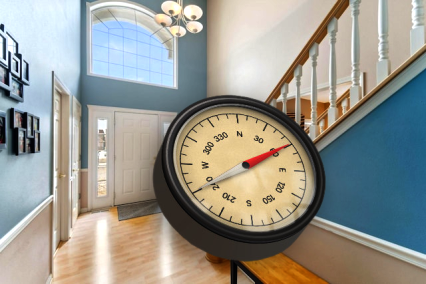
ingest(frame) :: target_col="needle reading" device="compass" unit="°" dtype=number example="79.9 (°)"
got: 60 (°)
